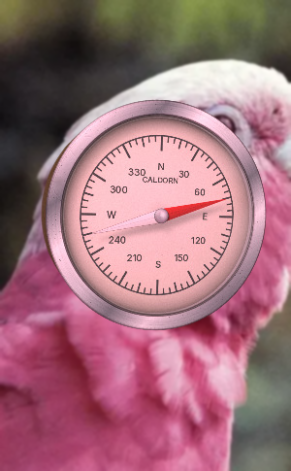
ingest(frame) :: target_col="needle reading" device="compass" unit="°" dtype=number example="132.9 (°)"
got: 75 (°)
